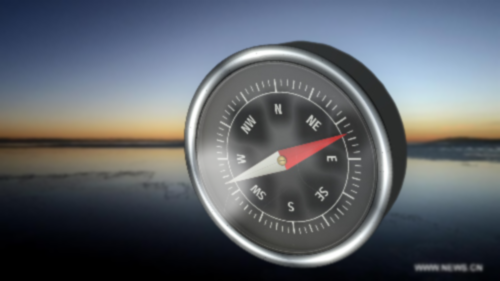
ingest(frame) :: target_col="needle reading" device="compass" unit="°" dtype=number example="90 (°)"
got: 70 (°)
